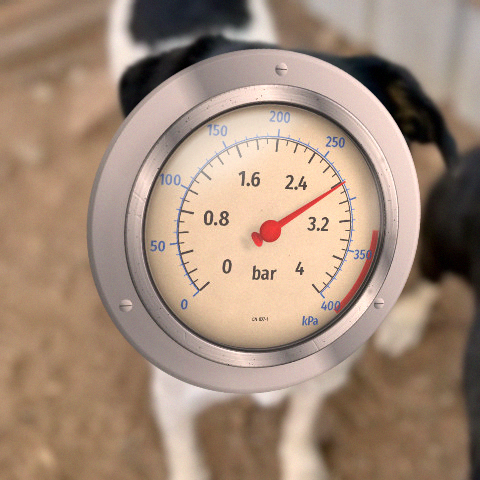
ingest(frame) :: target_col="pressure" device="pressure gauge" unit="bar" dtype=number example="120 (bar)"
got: 2.8 (bar)
